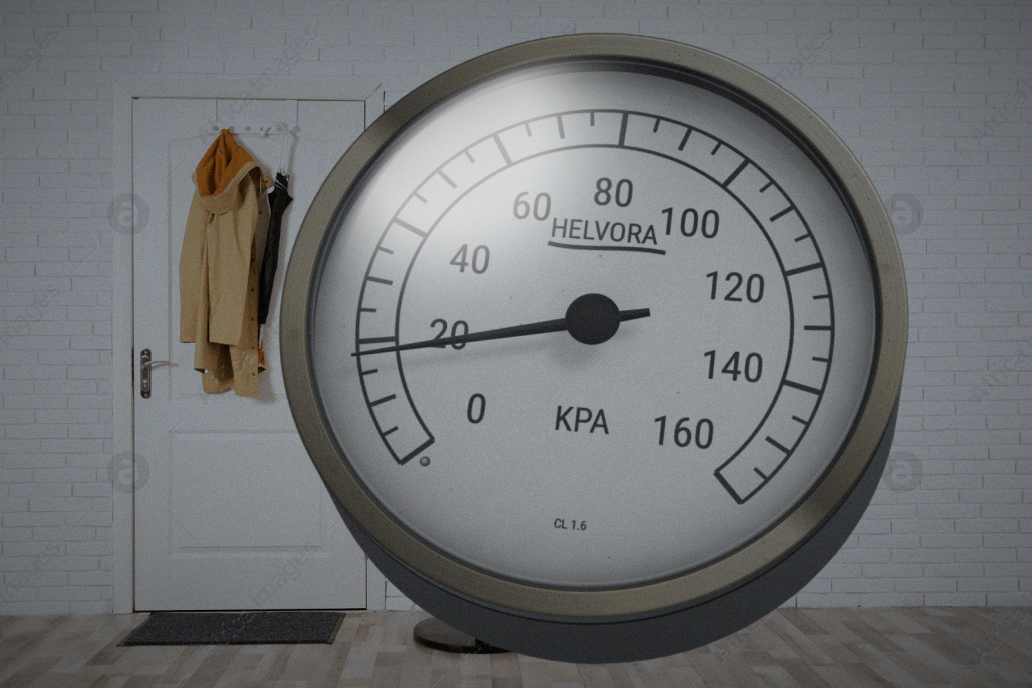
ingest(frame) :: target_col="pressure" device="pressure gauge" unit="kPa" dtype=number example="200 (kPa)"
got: 17.5 (kPa)
